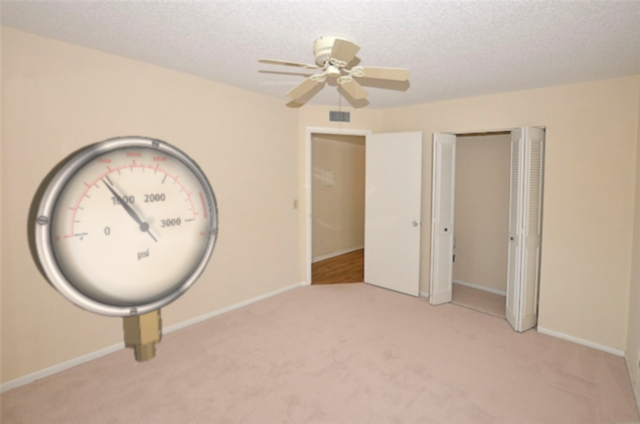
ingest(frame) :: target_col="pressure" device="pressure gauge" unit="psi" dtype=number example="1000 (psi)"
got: 900 (psi)
